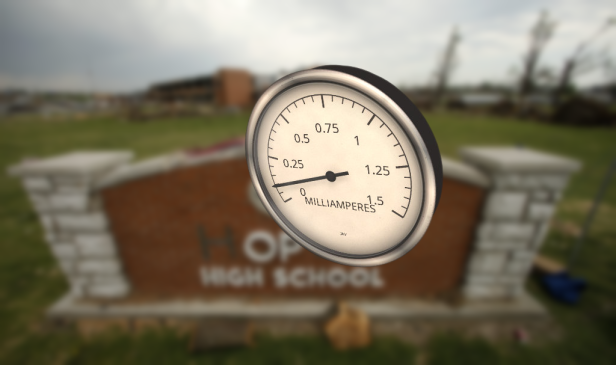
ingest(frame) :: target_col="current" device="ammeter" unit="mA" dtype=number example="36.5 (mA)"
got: 0.1 (mA)
